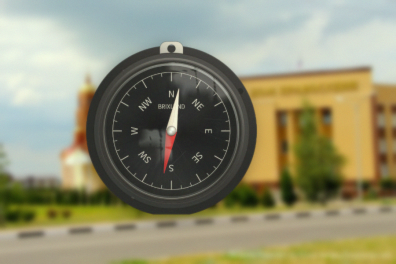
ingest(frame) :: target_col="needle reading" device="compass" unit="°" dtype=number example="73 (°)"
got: 190 (°)
